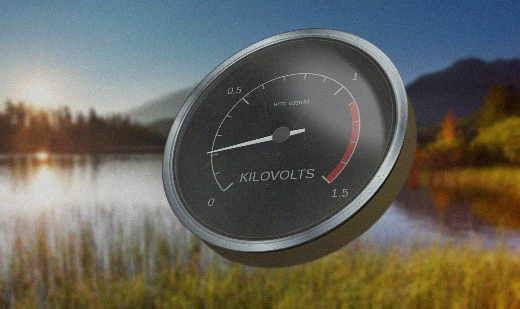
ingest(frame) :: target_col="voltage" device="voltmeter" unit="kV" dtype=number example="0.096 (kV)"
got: 0.2 (kV)
